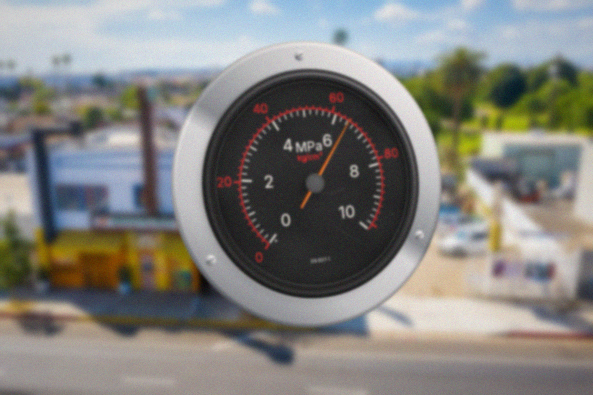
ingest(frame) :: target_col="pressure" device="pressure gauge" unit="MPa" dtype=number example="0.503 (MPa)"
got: 6.4 (MPa)
